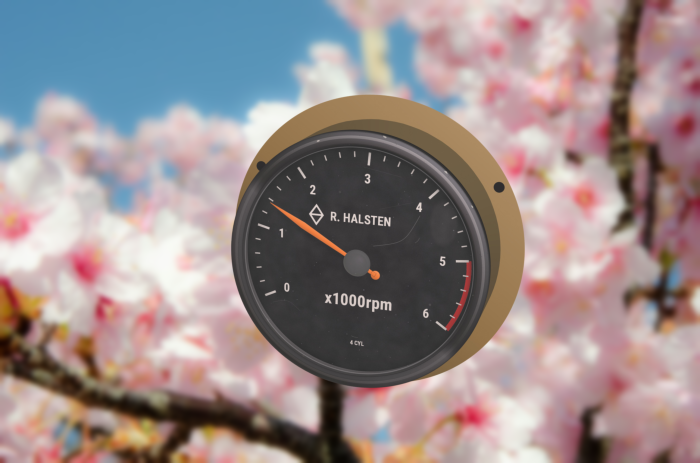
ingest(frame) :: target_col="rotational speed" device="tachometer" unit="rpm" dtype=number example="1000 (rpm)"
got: 1400 (rpm)
